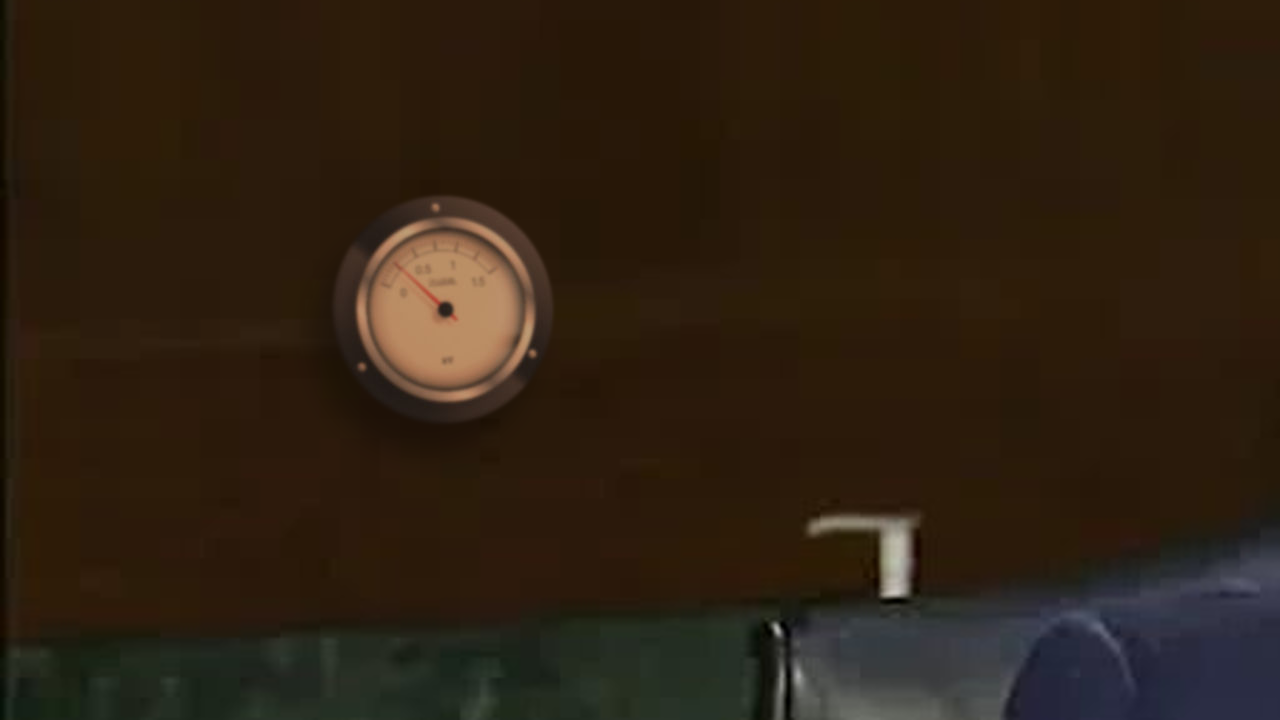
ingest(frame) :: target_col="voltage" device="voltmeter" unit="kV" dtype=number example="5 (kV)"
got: 0.25 (kV)
